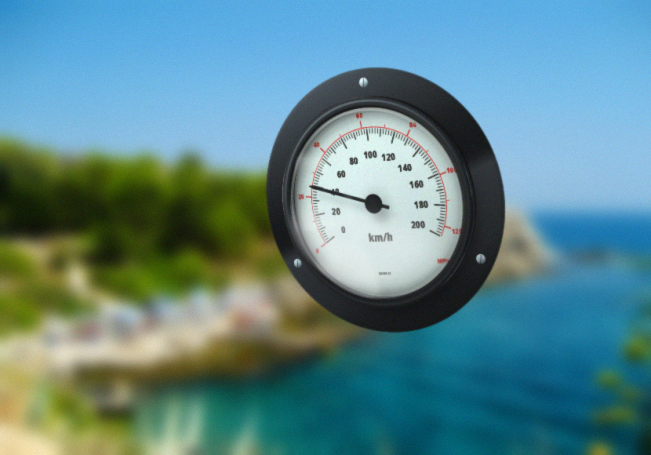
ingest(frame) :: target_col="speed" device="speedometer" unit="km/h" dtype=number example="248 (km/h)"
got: 40 (km/h)
